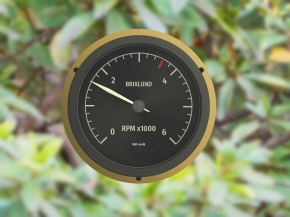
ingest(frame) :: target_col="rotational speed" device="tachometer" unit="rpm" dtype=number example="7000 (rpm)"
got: 1600 (rpm)
